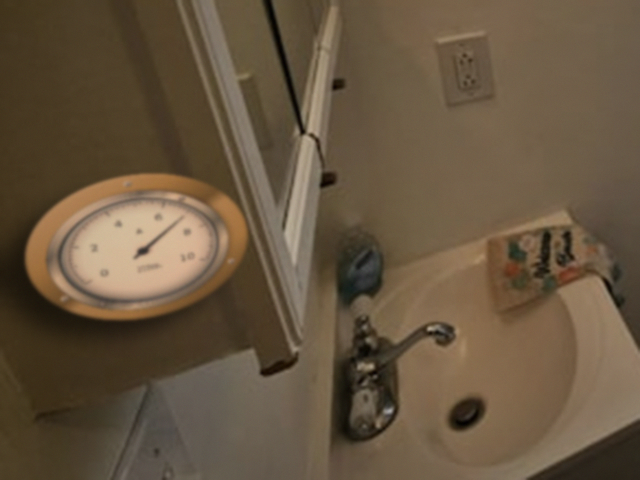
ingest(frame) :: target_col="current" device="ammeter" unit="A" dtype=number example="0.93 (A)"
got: 7 (A)
